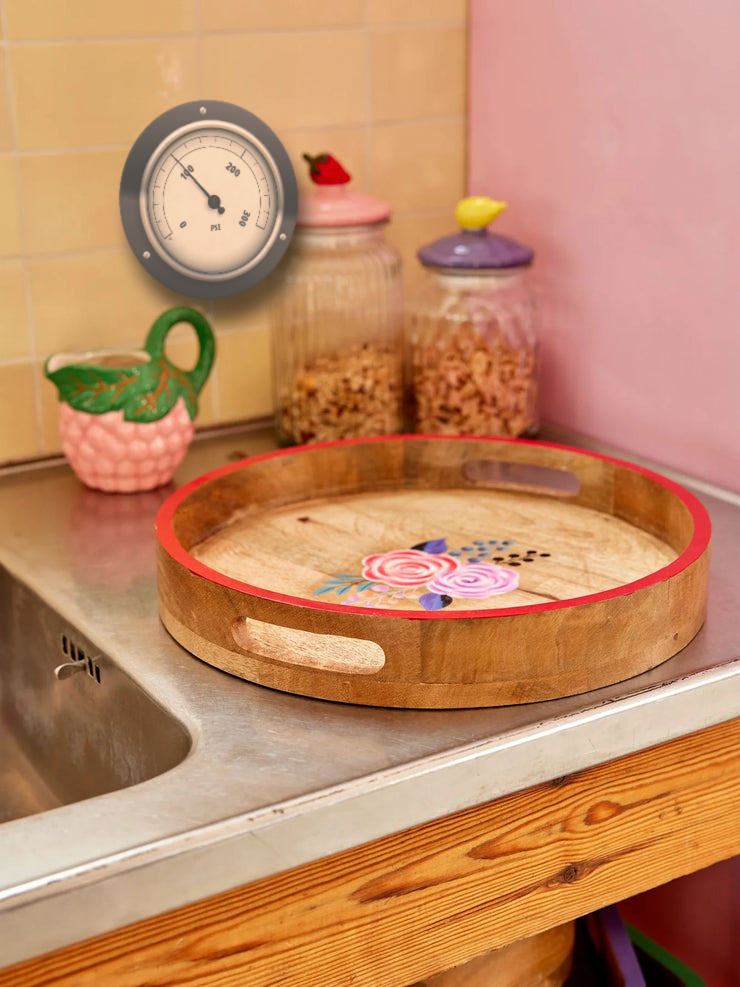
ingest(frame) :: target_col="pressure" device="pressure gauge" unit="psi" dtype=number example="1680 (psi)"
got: 100 (psi)
